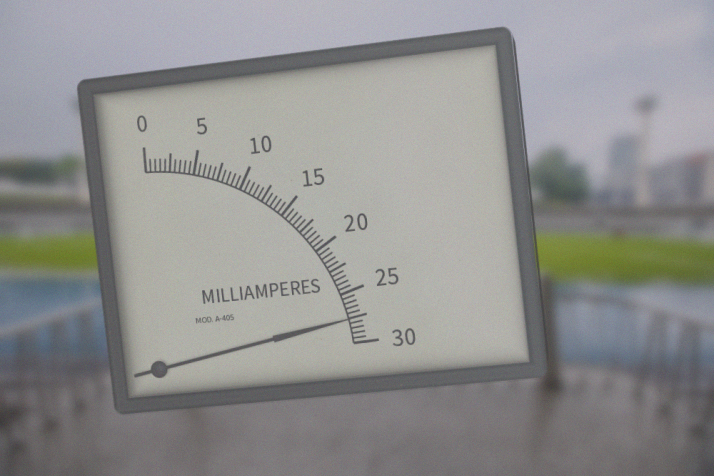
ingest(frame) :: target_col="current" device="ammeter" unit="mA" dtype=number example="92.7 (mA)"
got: 27.5 (mA)
